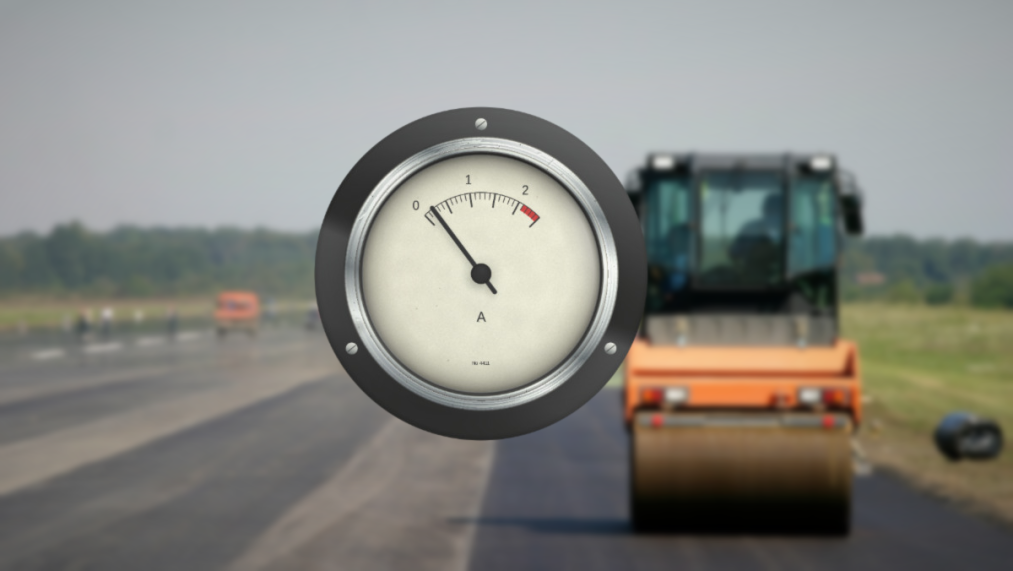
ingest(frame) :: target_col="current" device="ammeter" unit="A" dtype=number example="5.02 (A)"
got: 0.2 (A)
